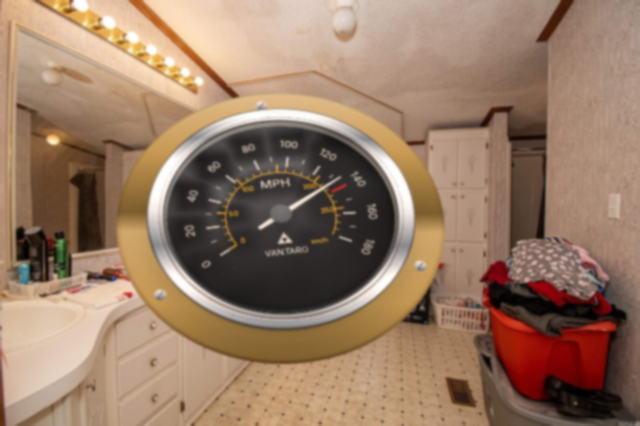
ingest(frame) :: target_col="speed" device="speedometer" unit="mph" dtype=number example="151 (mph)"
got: 135 (mph)
